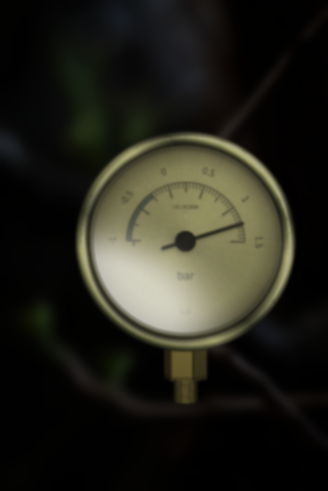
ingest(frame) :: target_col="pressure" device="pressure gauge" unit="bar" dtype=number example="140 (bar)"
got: 1.25 (bar)
